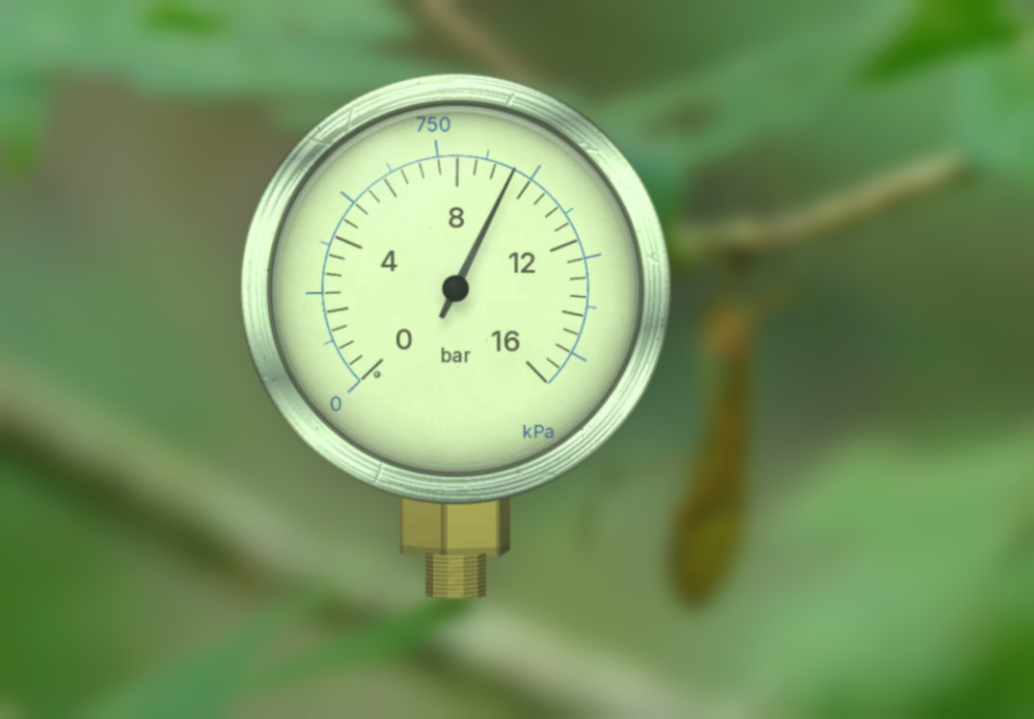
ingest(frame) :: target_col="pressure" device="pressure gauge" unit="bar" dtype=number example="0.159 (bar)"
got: 9.5 (bar)
